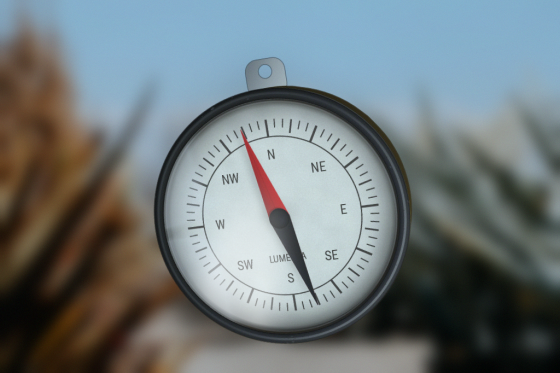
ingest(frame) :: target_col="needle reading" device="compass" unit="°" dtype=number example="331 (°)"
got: 345 (°)
